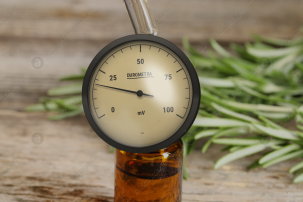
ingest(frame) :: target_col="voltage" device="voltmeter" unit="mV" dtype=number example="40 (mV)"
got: 17.5 (mV)
